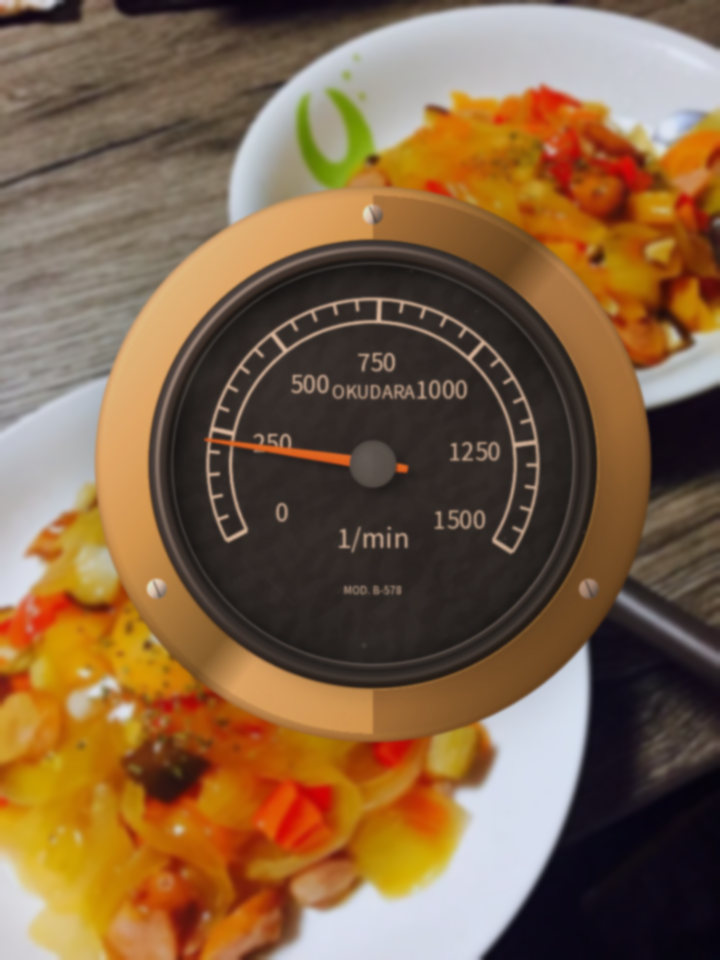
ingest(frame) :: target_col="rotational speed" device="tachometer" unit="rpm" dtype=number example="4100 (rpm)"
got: 225 (rpm)
